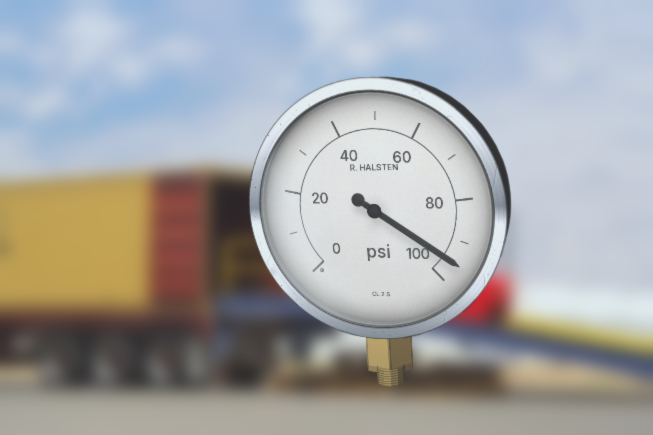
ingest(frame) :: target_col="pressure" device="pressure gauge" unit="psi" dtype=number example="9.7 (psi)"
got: 95 (psi)
